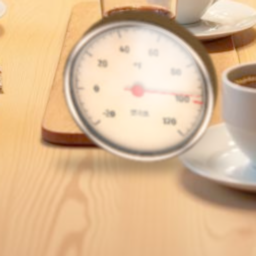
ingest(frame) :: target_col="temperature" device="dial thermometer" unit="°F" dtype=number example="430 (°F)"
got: 96 (°F)
